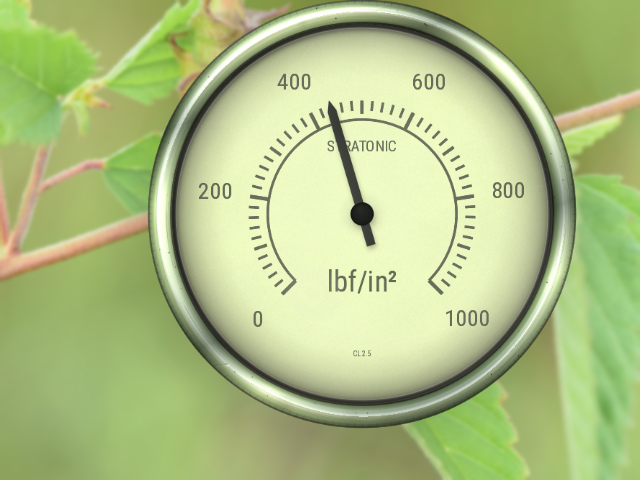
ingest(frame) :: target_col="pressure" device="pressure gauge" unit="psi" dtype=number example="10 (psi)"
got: 440 (psi)
